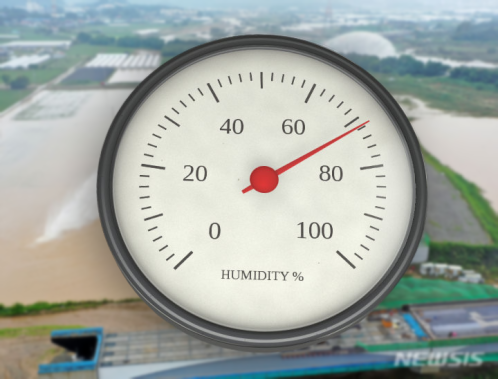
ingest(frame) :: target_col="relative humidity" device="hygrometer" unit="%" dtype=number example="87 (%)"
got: 72 (%)
